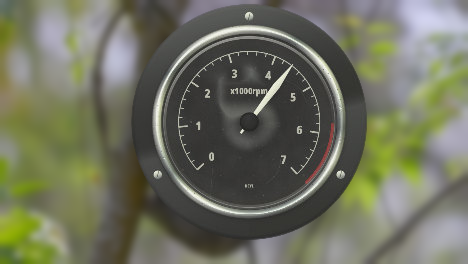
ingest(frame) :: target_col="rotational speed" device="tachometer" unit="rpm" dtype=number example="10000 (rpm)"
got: 4400 (rpm)
